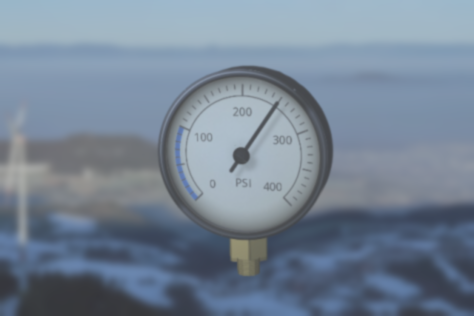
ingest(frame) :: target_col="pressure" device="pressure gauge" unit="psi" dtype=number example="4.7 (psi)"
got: 250 (psi)
